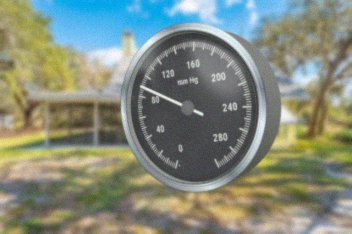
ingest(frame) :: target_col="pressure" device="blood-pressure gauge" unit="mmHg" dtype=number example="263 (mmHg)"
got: 90 (mmHg)
